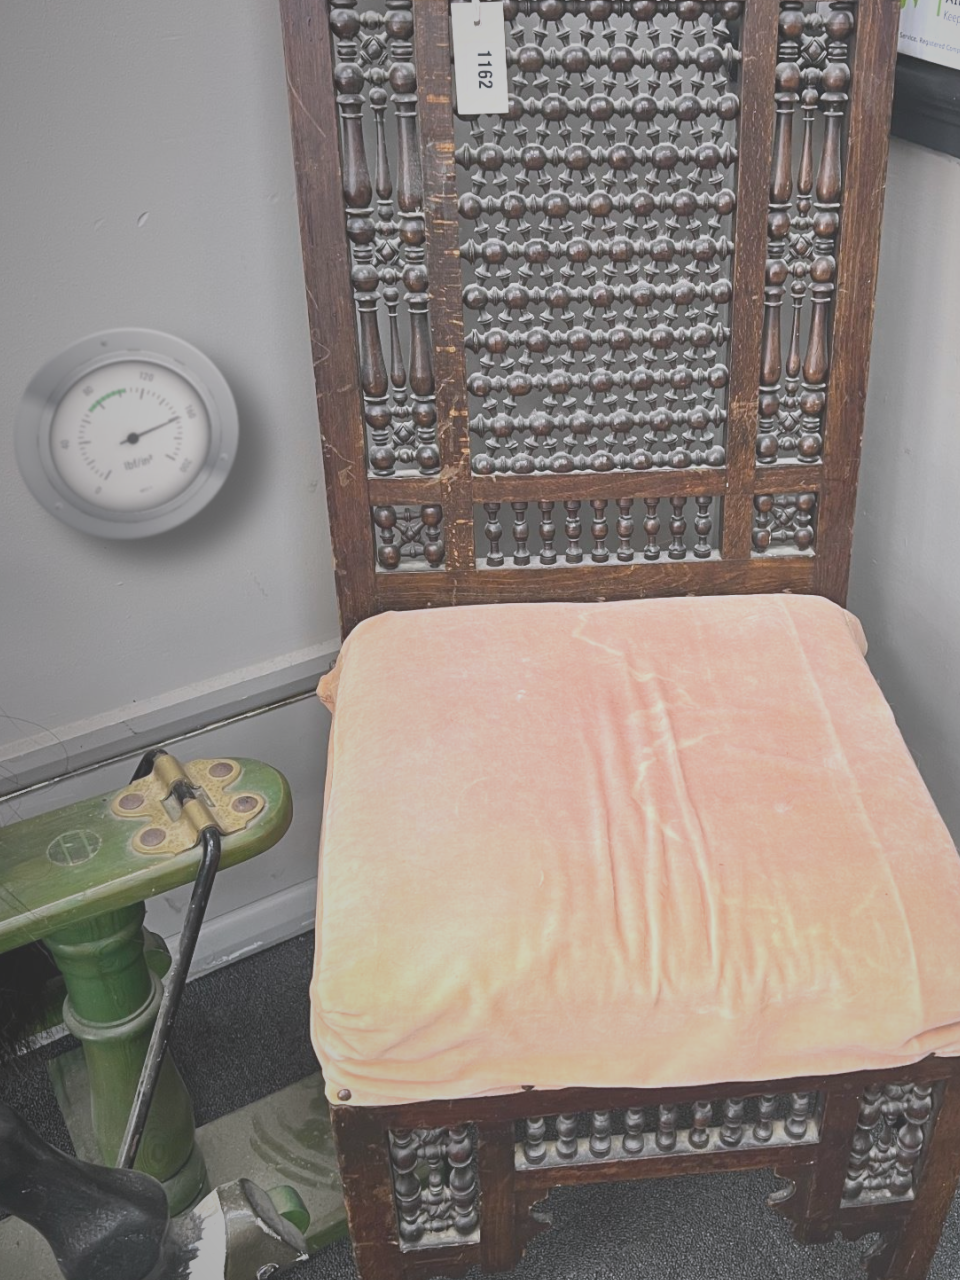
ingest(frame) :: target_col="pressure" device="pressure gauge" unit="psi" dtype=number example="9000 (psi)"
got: 160 (psi)
